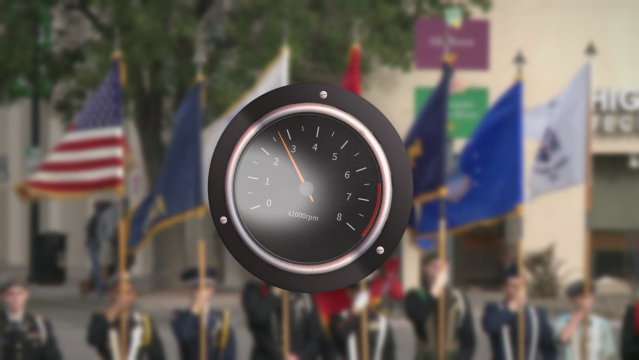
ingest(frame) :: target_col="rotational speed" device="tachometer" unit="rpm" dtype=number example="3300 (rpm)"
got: 2750 (rpm)
